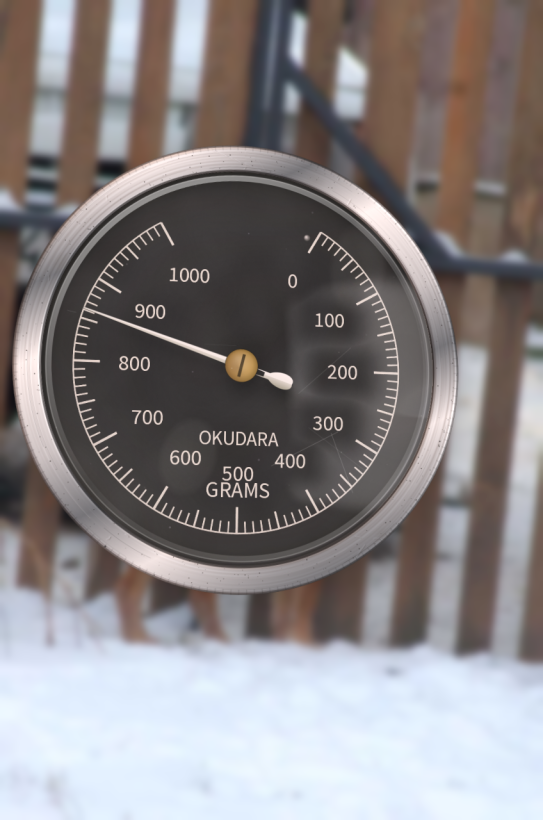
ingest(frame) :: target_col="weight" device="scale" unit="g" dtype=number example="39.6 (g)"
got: 860 (g)
